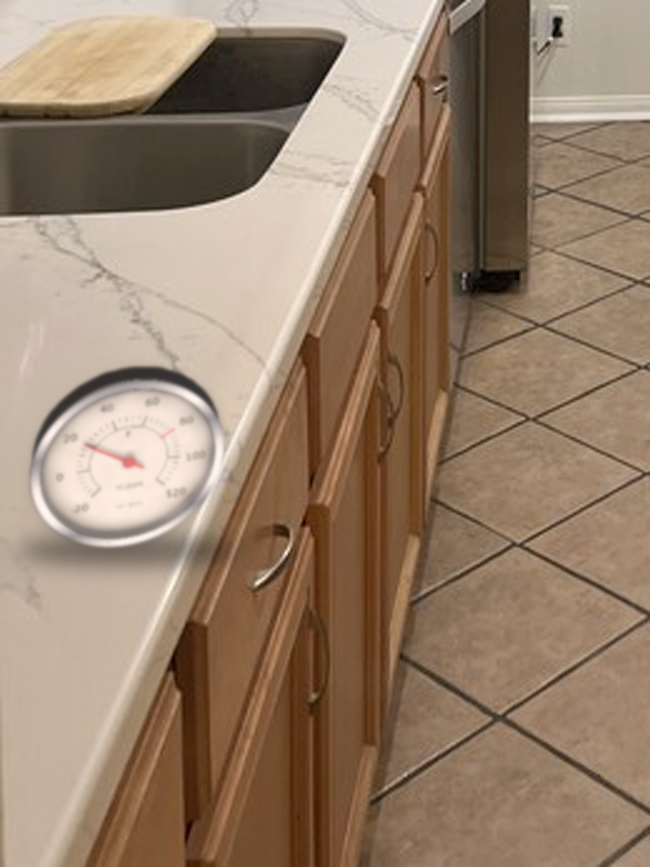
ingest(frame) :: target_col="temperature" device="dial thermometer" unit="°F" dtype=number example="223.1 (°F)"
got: 20 (°F)
